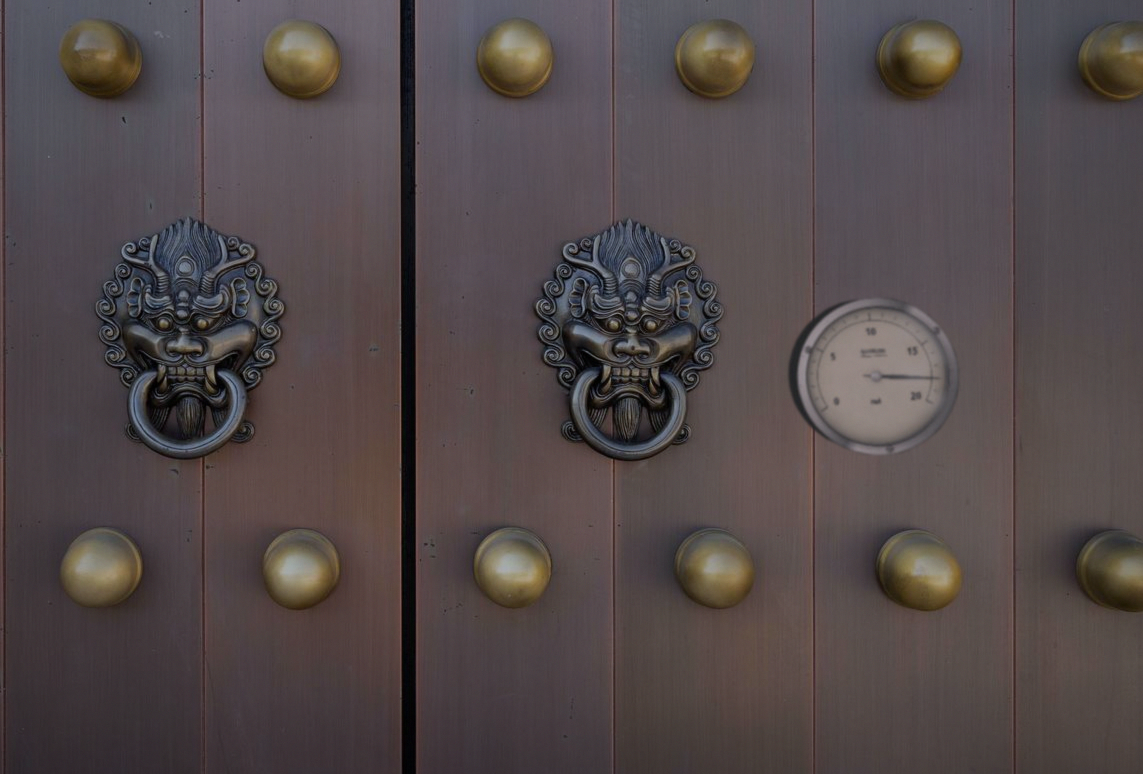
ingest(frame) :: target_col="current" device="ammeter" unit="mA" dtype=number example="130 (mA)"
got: 18 (mA)
